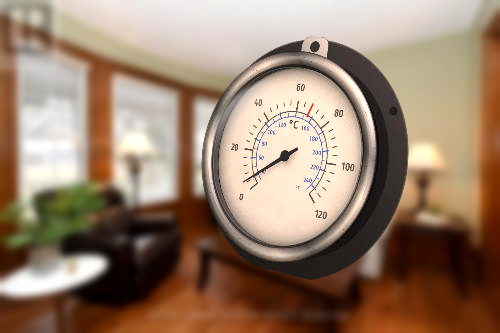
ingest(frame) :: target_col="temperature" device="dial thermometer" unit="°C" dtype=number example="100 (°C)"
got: 4 (°C)
